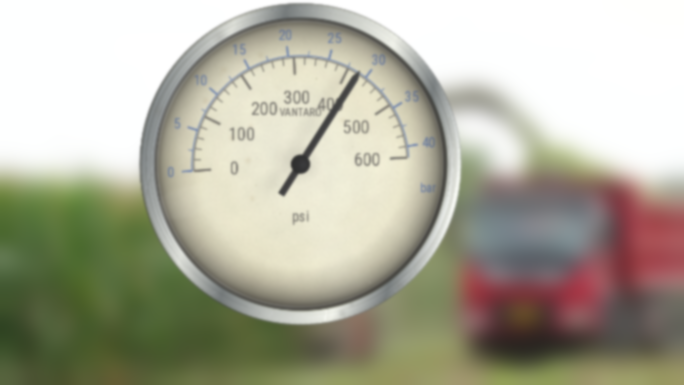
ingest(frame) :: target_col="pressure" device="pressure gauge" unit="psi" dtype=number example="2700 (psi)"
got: 420 (psi)
